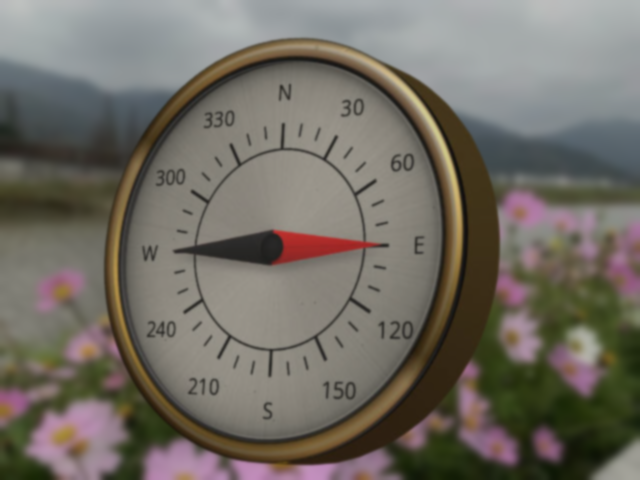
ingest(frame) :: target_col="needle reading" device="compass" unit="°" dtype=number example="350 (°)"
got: 90 (°)
